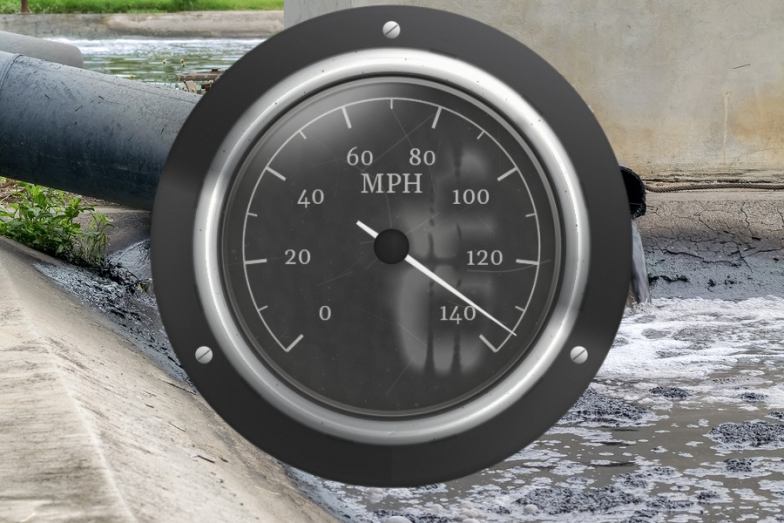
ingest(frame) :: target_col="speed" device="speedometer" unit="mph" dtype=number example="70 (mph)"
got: 135 (mph)
